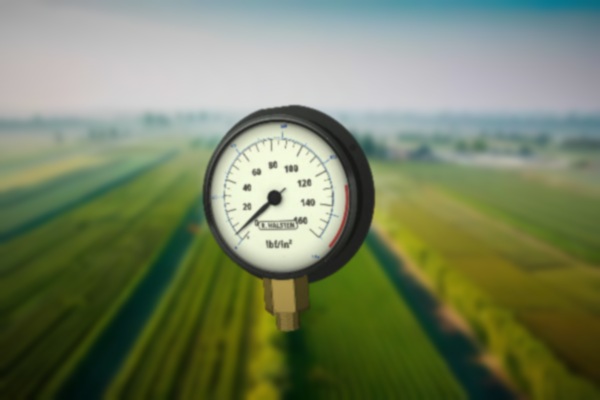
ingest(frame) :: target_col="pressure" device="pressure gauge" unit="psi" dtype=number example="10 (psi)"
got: 5 (psi)
